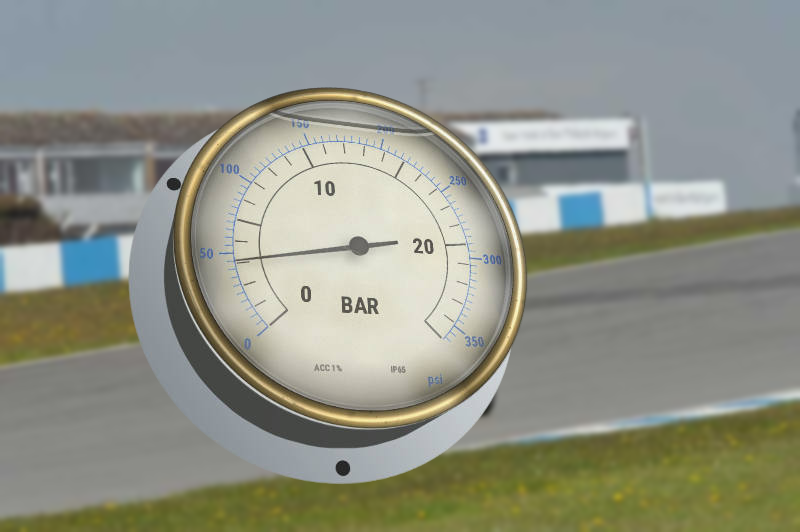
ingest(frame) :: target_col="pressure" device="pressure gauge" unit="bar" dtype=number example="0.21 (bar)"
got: 3 (bar)
